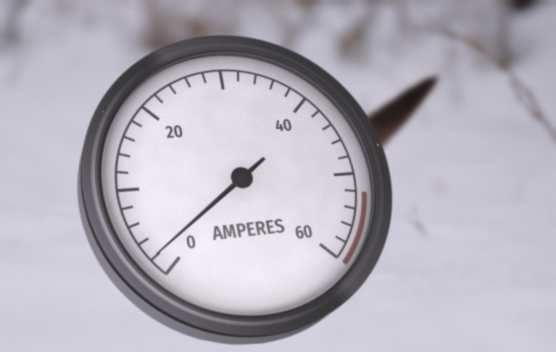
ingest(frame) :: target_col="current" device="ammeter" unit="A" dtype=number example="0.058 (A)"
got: 2 (A)
